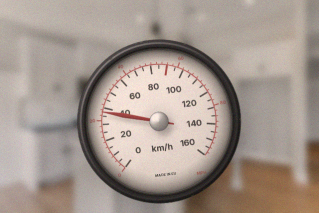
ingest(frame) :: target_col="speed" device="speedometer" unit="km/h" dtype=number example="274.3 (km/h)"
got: 37.5 (km/h)
